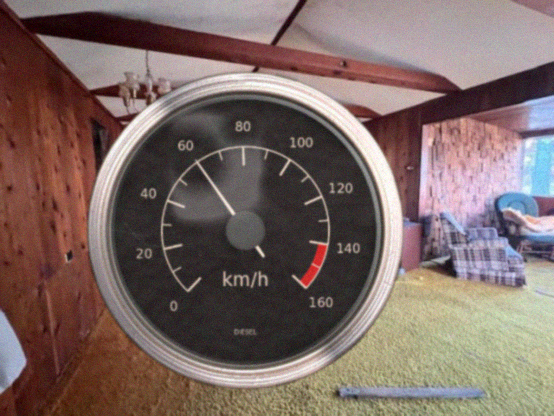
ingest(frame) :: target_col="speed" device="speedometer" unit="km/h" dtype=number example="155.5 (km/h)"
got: 60 (km/h)
